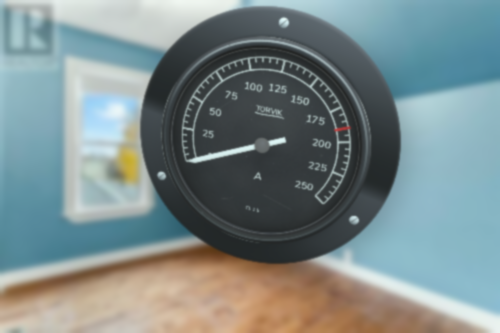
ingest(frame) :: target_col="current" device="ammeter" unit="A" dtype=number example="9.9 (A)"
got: 0 (A)
